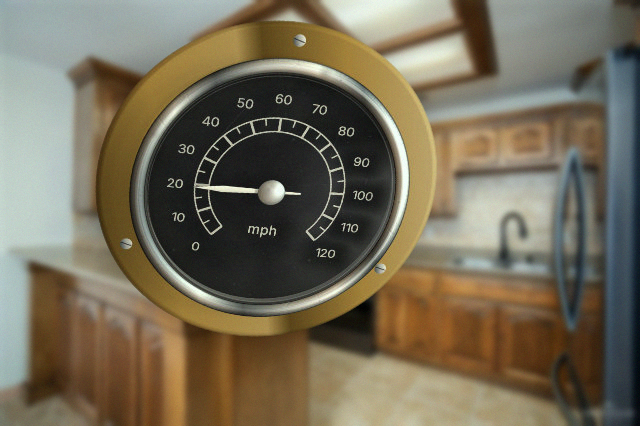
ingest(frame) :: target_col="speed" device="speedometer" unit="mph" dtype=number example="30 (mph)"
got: 20 (mph)
